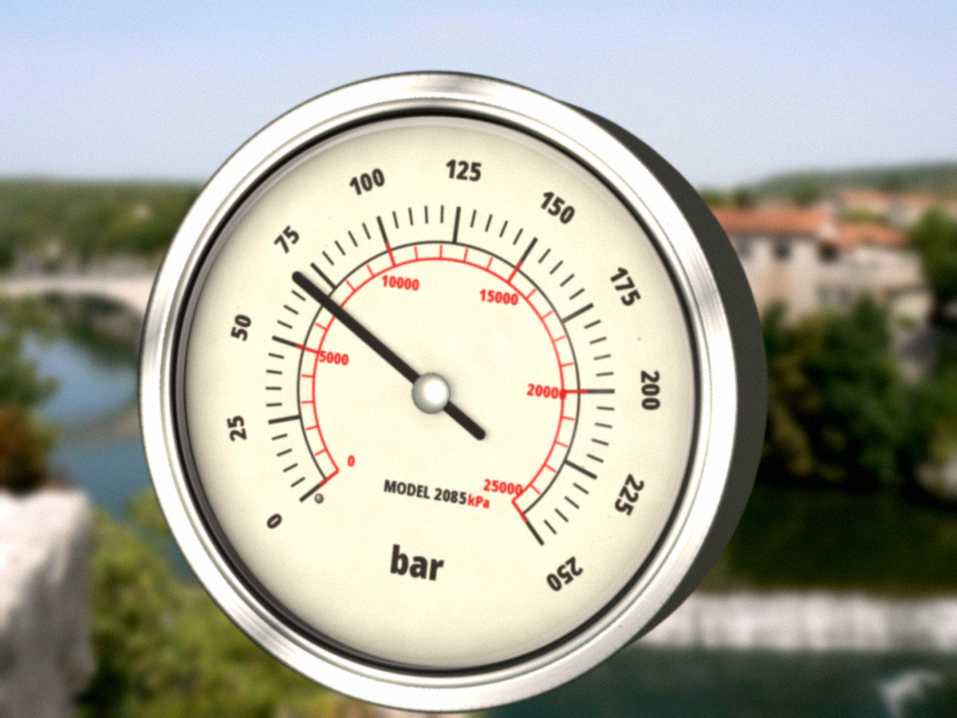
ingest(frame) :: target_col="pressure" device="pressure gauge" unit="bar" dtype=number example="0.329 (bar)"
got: 70 (bar)
